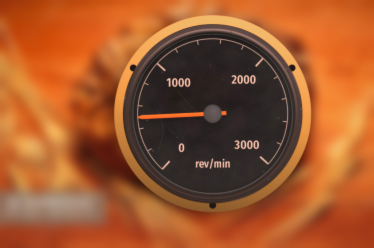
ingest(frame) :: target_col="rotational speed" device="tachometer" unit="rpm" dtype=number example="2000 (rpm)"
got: 500 (rpm)
